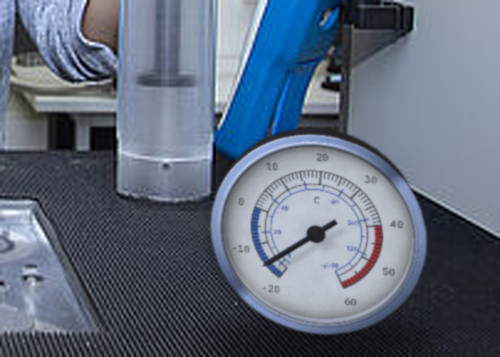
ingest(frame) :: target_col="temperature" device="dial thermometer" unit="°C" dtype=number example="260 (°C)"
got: -15 (°C)
